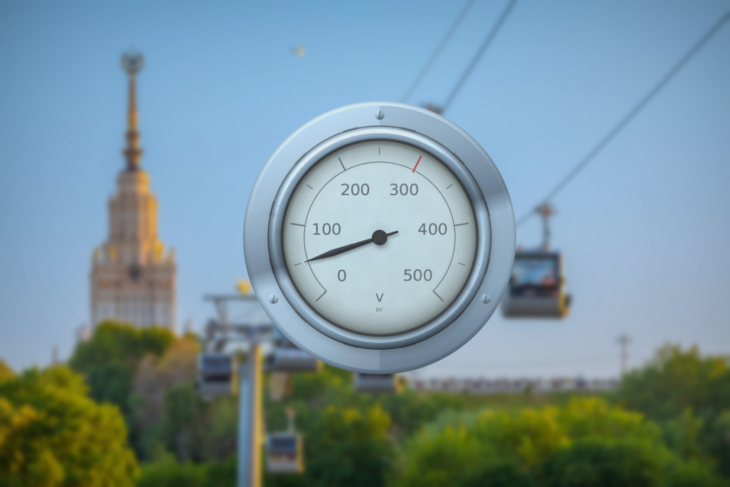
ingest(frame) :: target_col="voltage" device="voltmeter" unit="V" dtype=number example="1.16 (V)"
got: 50 (V)
